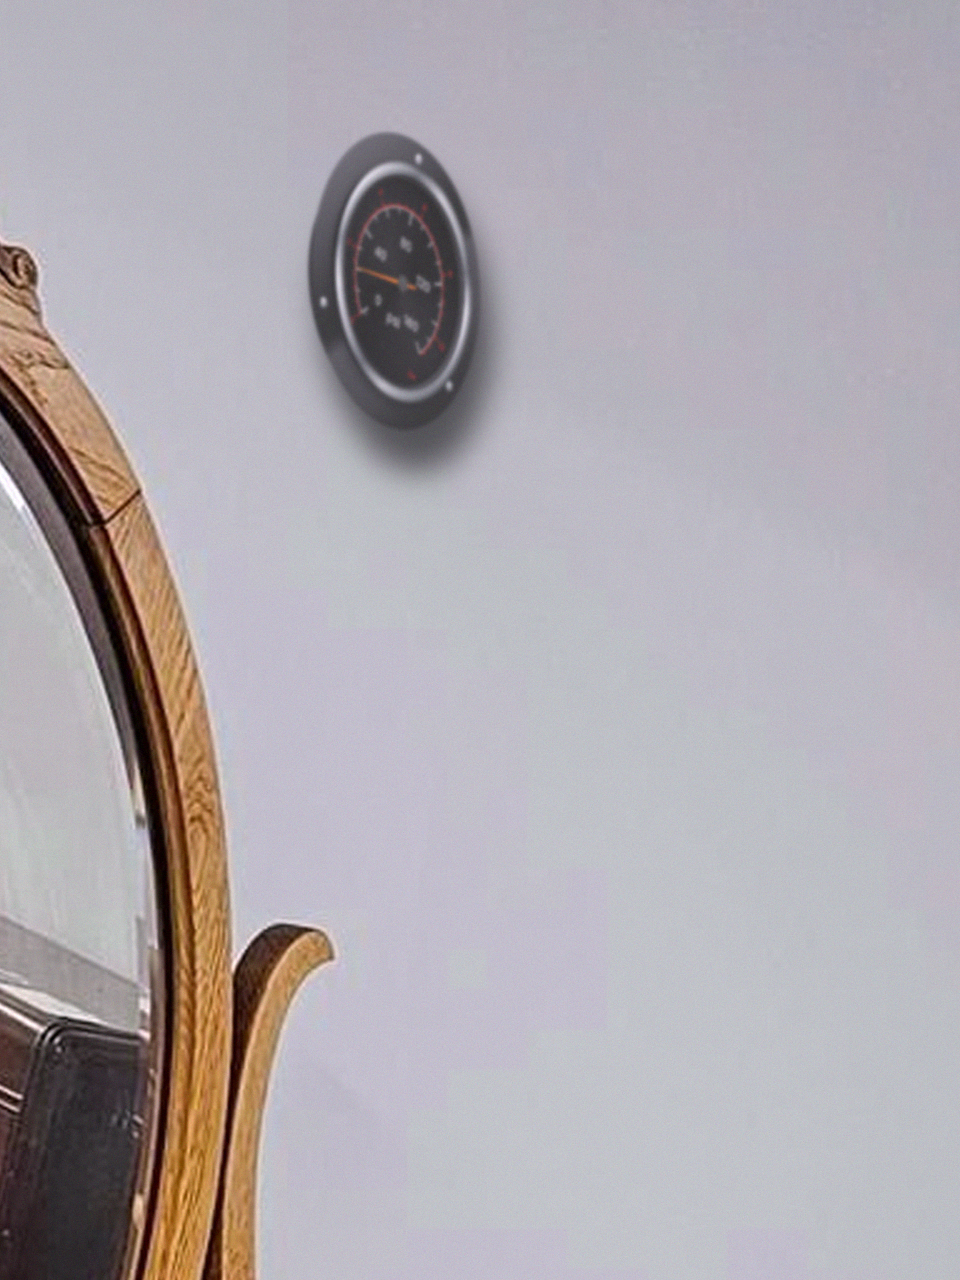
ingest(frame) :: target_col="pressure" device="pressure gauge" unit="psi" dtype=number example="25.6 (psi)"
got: 20 (psi)
